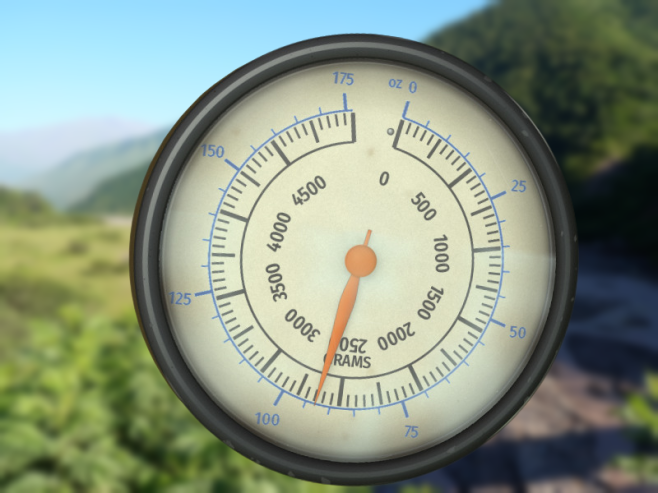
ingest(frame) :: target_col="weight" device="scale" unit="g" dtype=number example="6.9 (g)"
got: 2650 (g)
